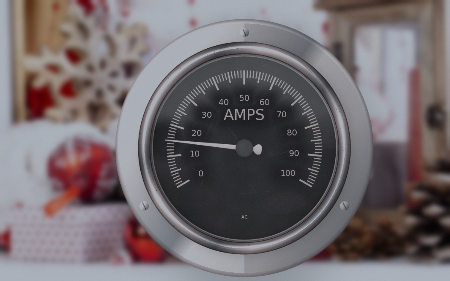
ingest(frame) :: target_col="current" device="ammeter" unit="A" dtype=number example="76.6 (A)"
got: 15 (A)
